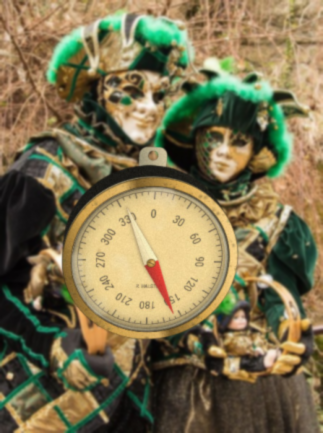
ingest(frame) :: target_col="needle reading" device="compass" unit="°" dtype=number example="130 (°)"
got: 155 (°)
